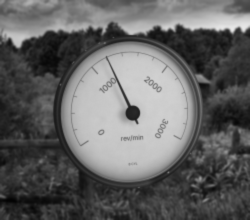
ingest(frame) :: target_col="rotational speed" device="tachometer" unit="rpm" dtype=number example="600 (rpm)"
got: 1200 (rpm)
